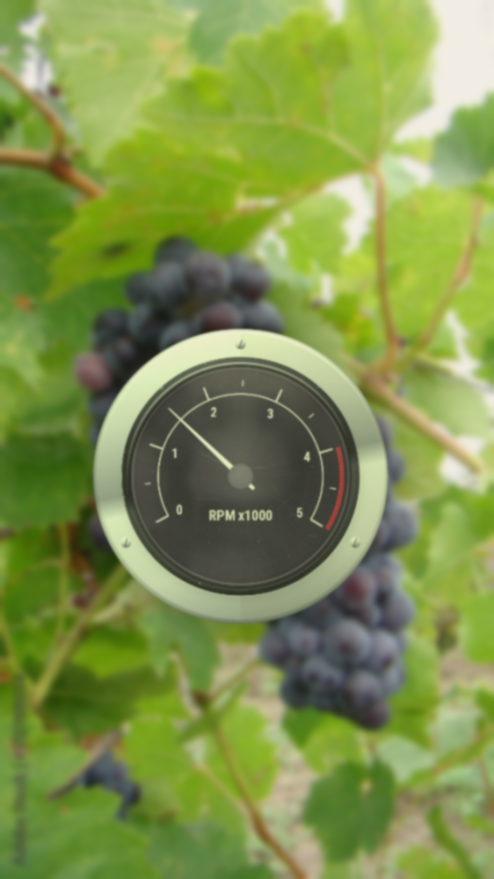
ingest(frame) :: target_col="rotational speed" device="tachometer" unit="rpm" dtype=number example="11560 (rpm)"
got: 1500 (rpm)
